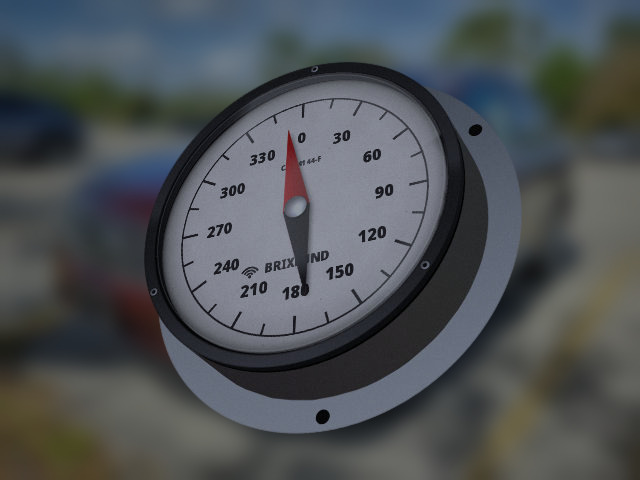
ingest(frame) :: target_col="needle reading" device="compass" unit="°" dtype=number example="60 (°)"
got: 352.5 (°)
